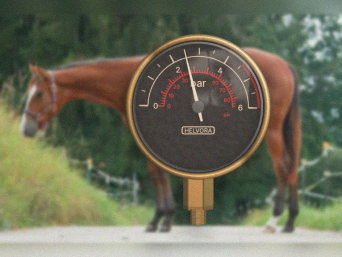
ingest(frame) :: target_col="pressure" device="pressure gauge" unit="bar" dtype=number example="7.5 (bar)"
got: 2.5 (bar)
